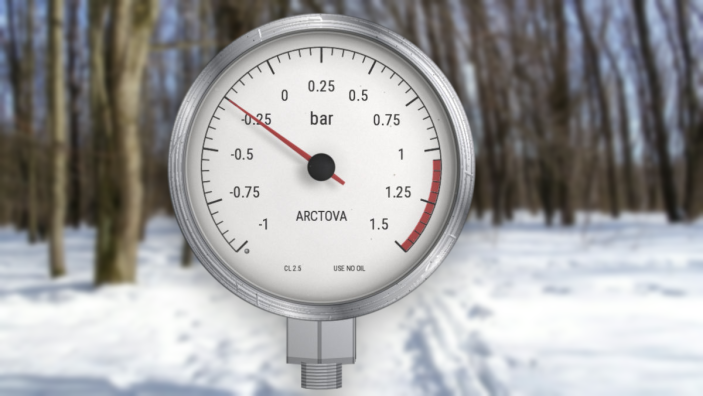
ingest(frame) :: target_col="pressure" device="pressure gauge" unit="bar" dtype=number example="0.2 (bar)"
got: -0.25 (bar)
